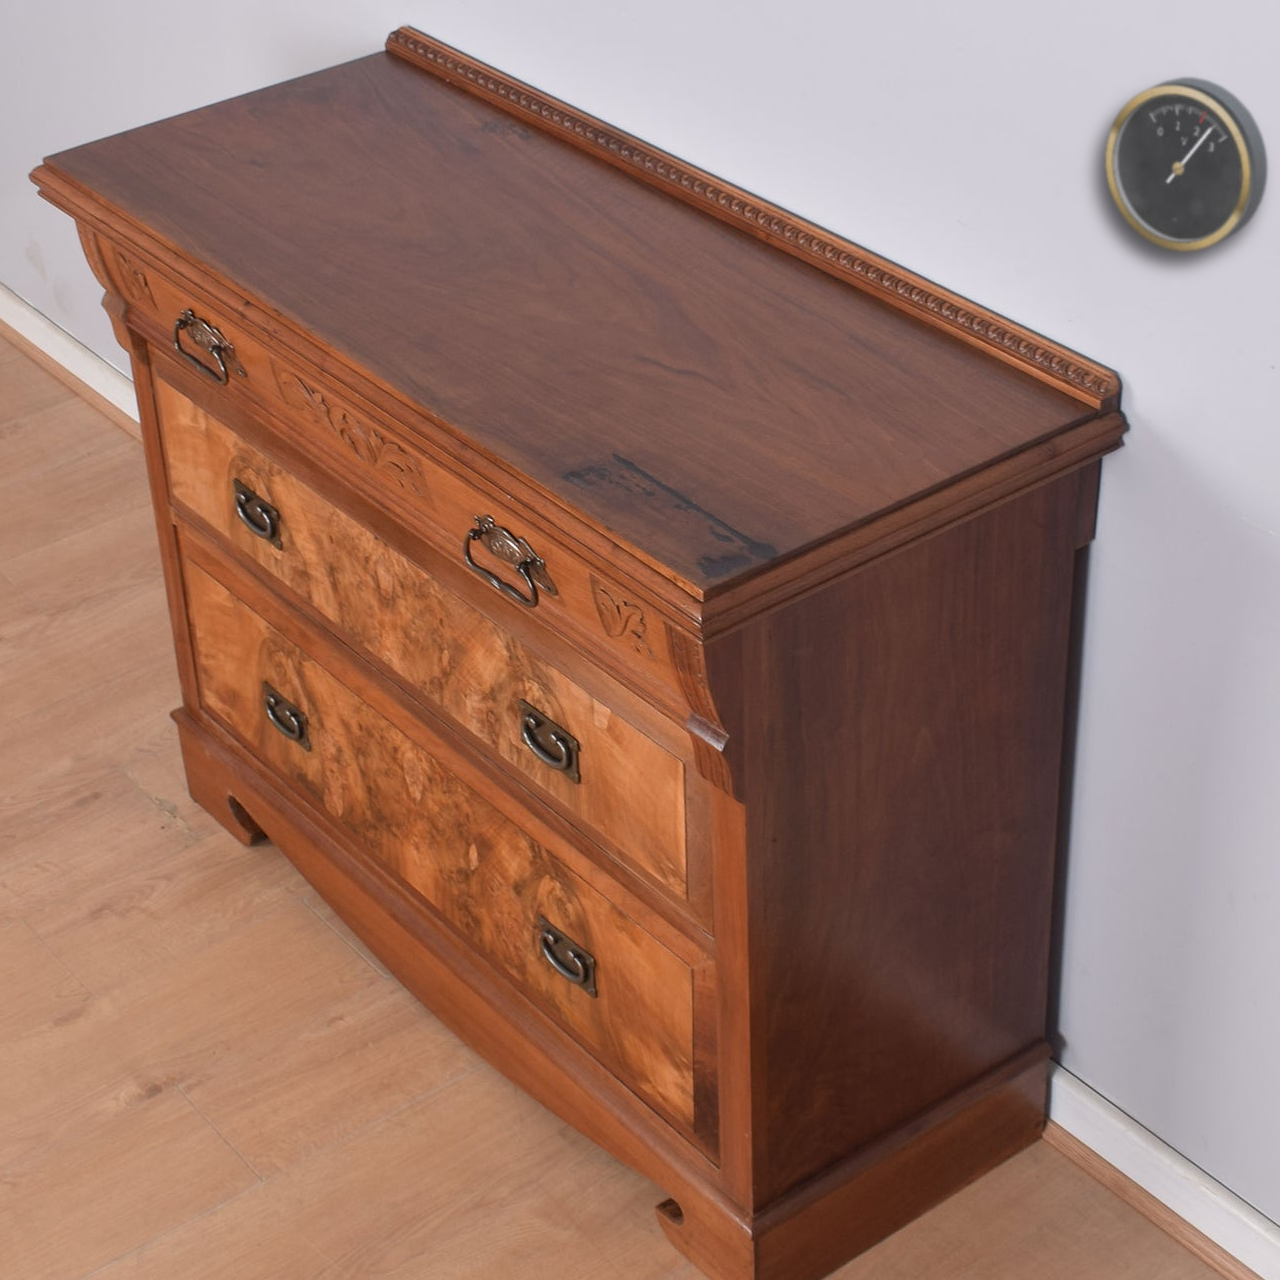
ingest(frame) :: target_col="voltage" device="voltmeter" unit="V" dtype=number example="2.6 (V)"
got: 2.5 (V)
